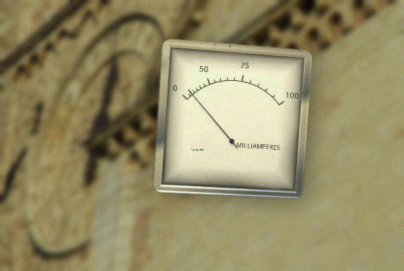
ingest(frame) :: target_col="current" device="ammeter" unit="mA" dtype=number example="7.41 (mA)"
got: 25 (mA)
